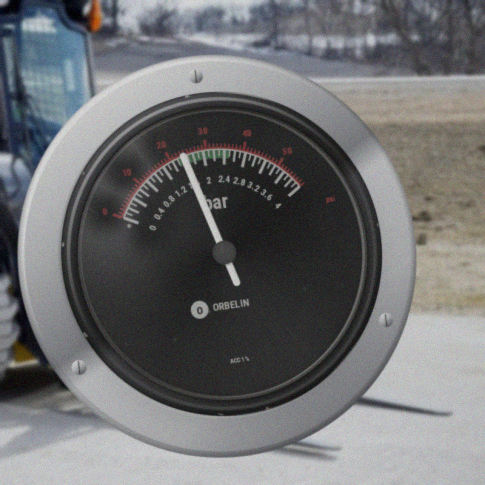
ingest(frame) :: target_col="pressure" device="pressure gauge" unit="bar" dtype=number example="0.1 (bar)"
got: 1.6 (bar)
